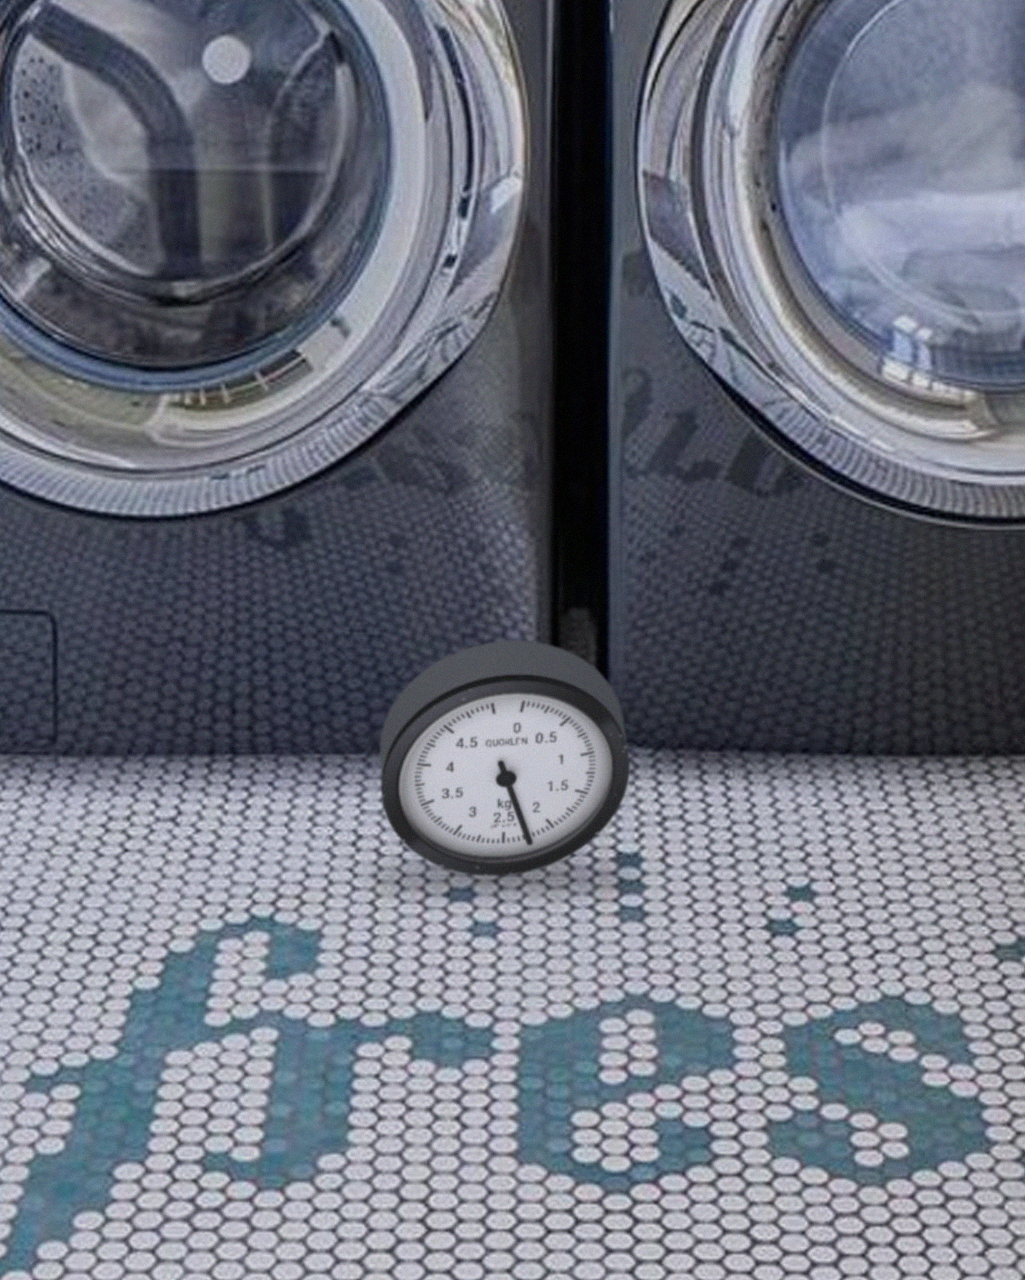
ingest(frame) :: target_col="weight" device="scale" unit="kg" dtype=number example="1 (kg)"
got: 2.25 (kg)
